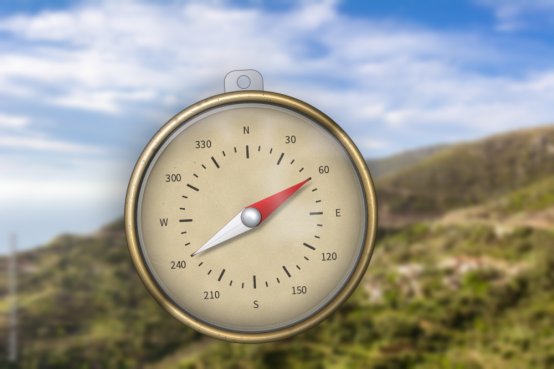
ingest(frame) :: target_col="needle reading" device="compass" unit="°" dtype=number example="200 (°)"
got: 60 (°)
